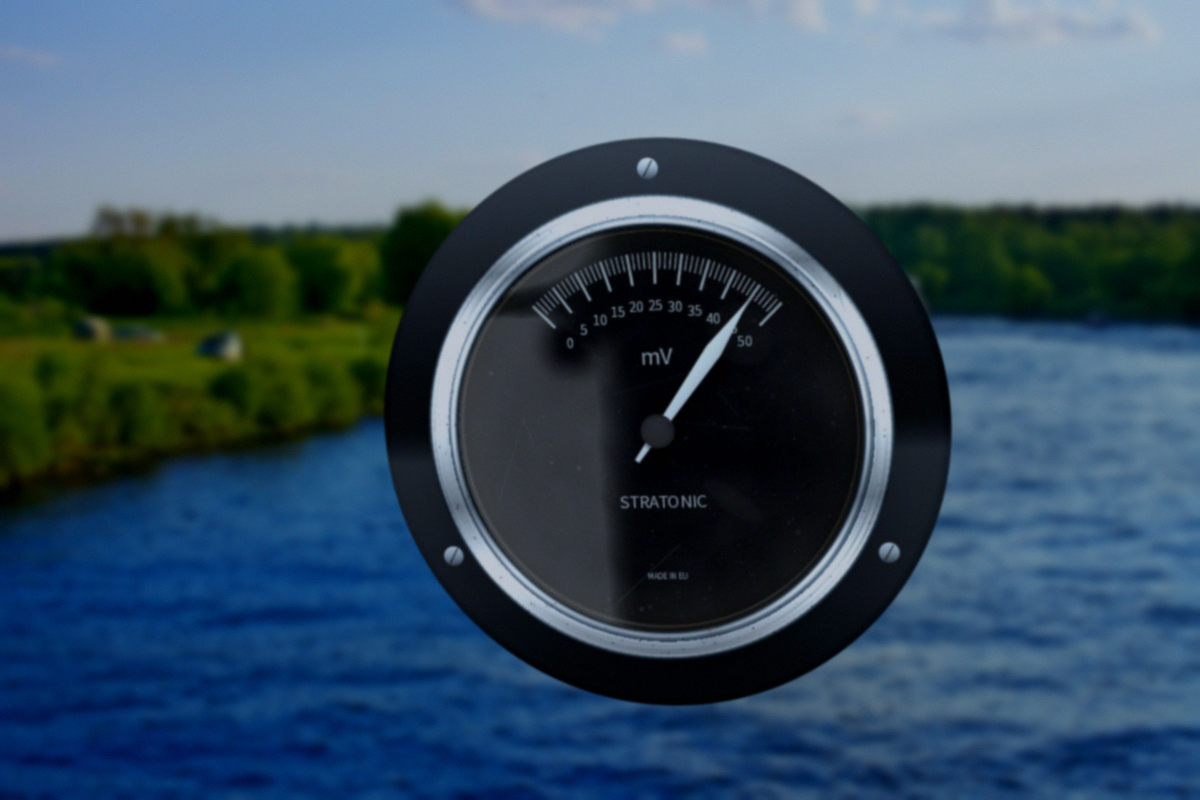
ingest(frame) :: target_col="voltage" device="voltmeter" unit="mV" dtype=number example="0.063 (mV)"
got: 45 (mV)
